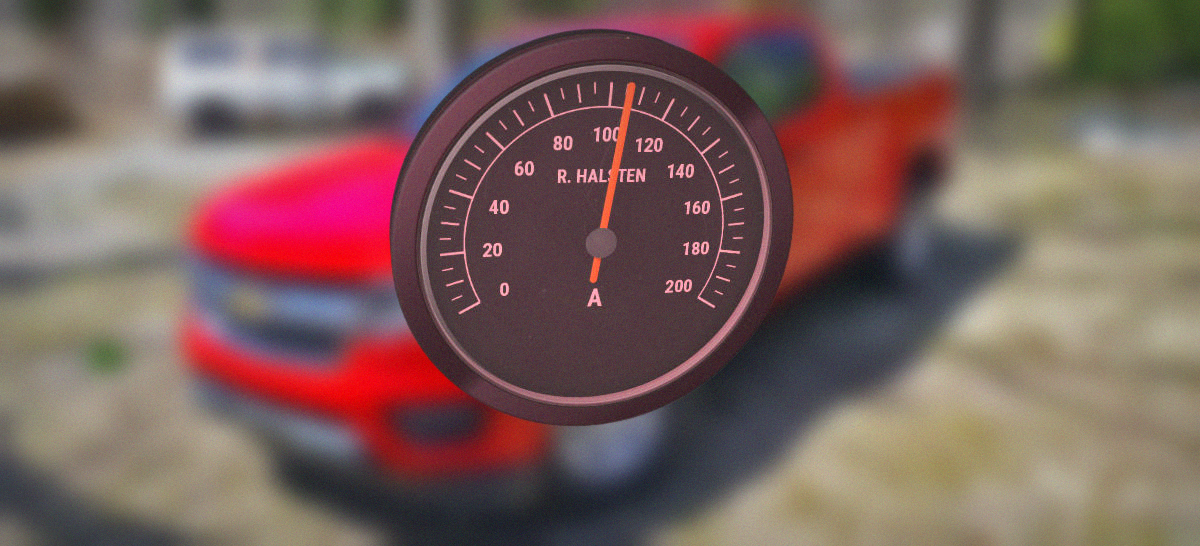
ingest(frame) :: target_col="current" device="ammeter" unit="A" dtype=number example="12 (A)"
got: 105 (A)
